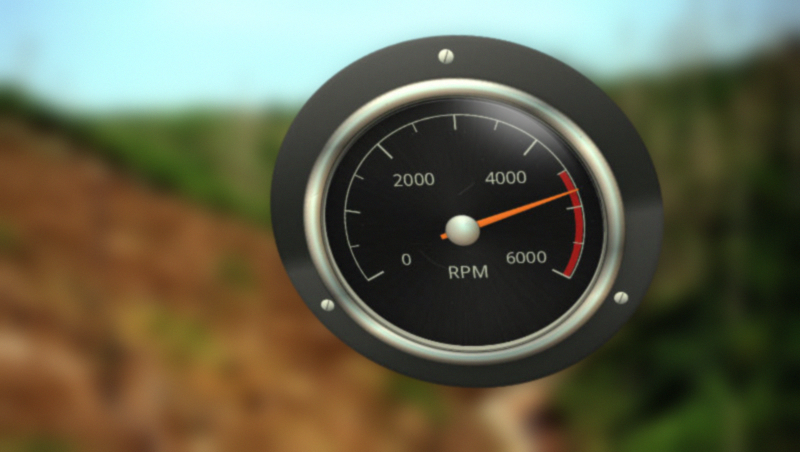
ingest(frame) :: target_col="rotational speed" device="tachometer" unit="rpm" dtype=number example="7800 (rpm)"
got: 4750 (rpm)
